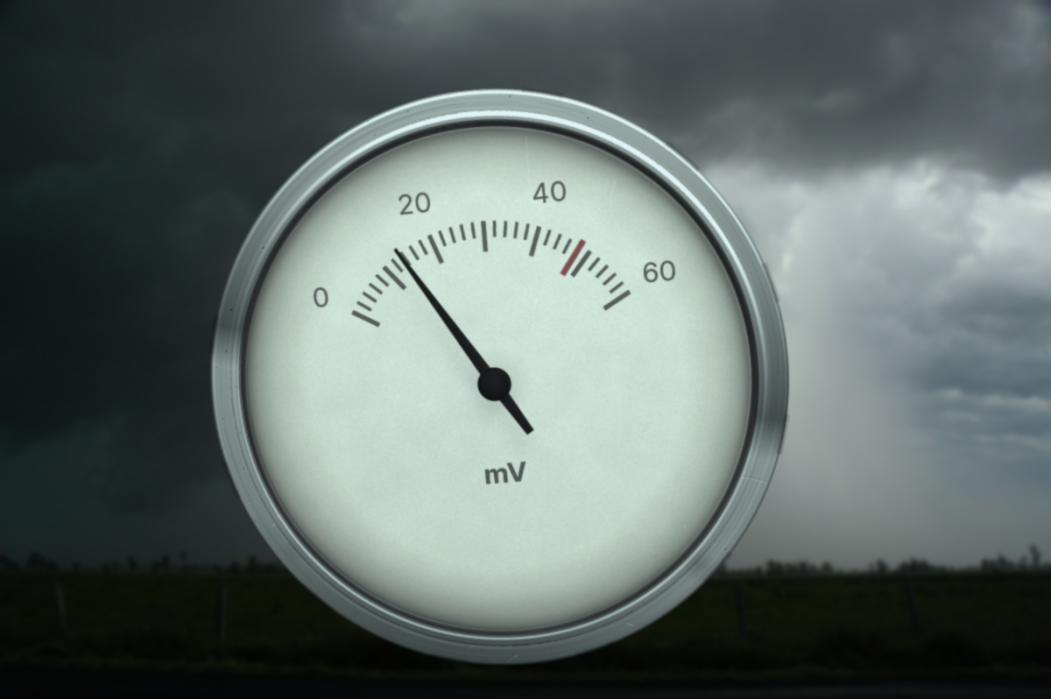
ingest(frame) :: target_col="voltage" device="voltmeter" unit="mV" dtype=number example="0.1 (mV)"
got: 14 (mV)
